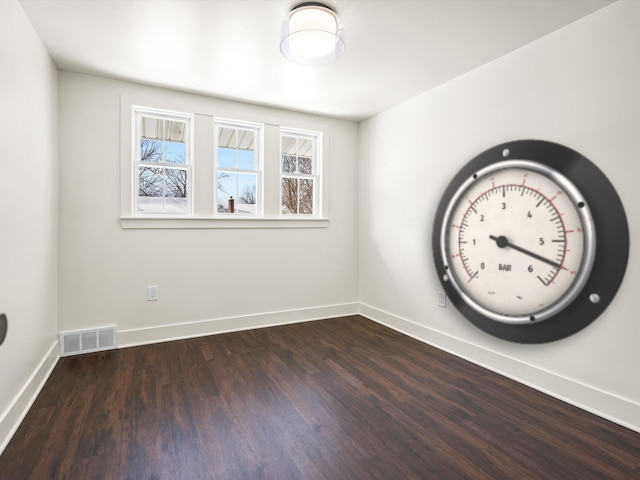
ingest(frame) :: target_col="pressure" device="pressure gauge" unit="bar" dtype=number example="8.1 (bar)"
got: 5.5 (bar)
